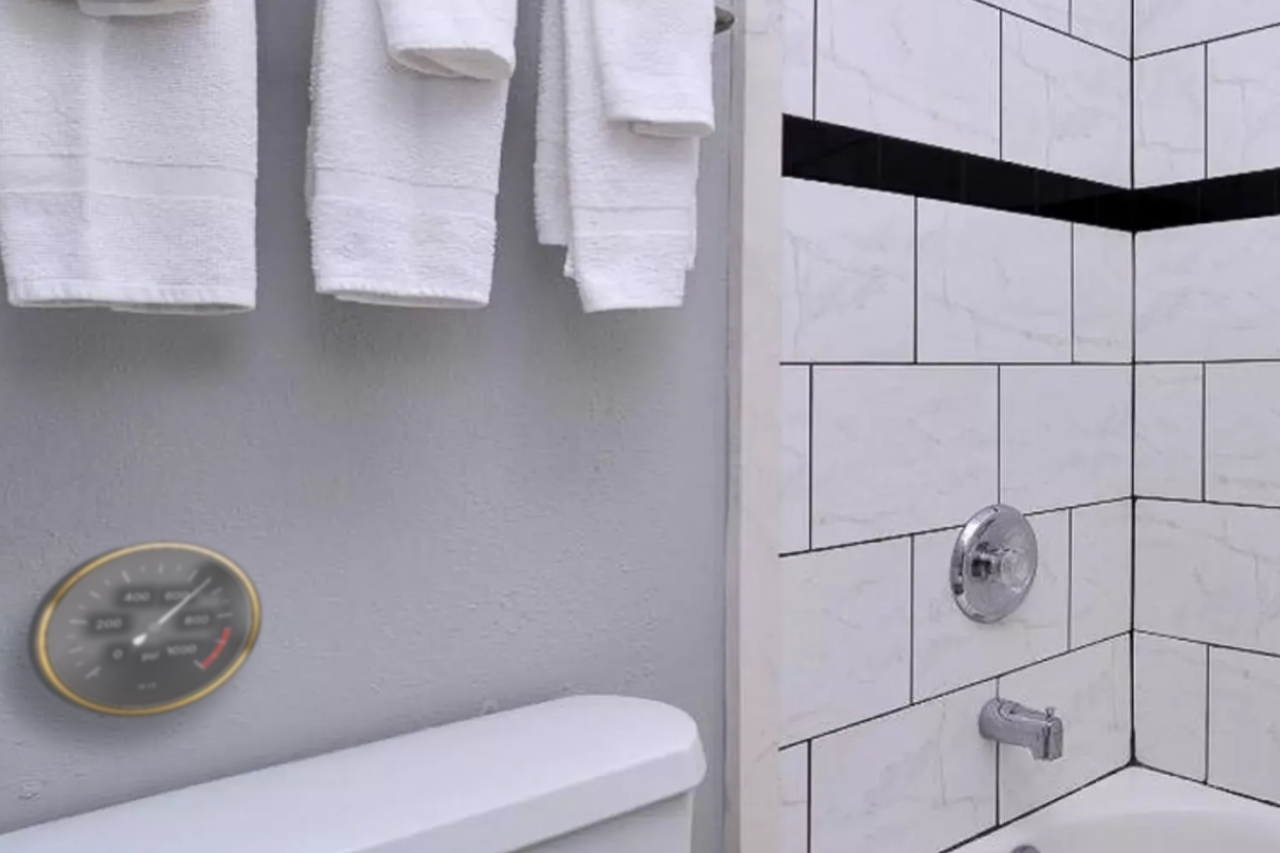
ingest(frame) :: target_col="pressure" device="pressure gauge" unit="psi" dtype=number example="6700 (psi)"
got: 650 (psi)
